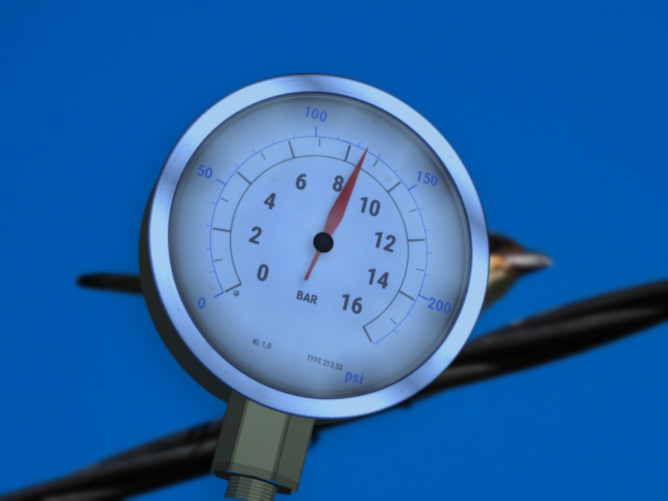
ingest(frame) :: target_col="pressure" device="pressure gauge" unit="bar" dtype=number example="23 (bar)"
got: 8.5 (bar)
